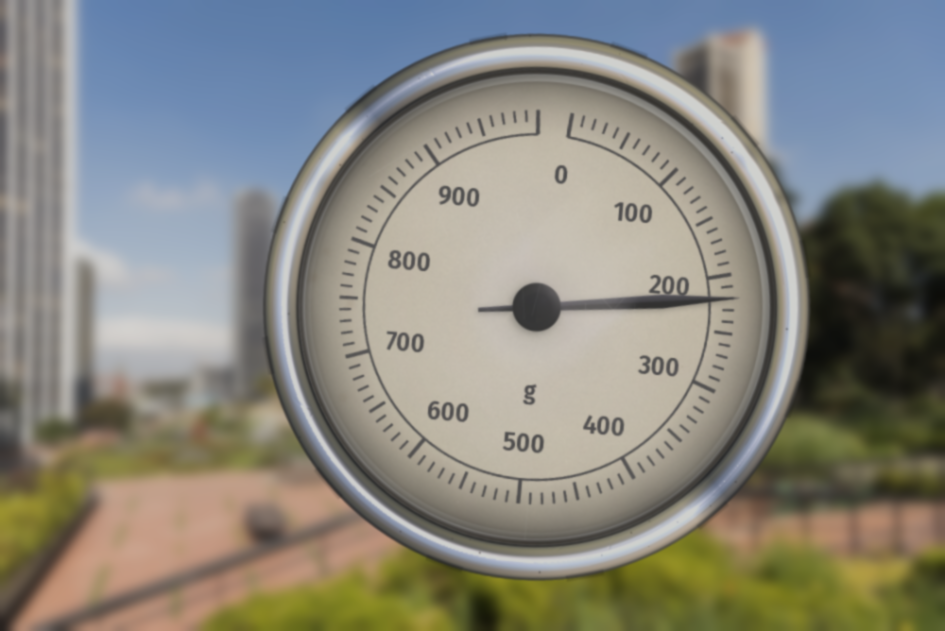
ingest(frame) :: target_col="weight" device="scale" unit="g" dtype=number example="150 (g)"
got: 220 (g)
